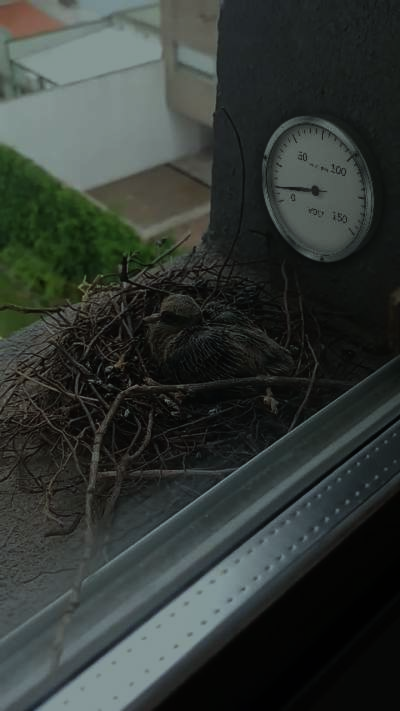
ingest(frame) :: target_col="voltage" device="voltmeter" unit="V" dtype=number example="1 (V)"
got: 10 (V)
